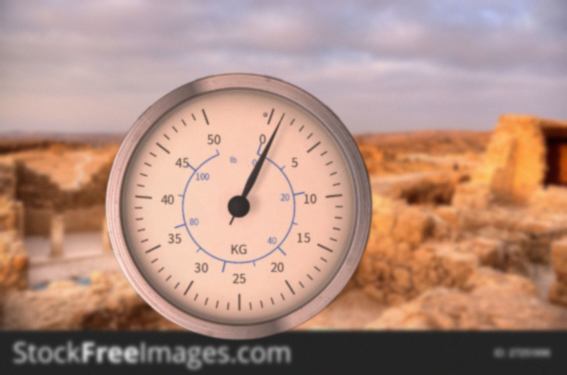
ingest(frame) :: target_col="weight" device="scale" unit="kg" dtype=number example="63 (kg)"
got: 1 (kg)
